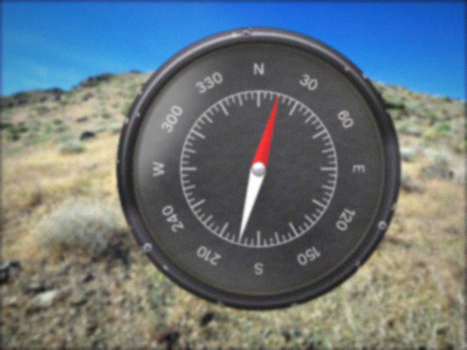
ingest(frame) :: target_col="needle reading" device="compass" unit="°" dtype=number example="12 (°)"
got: 15 (°)
